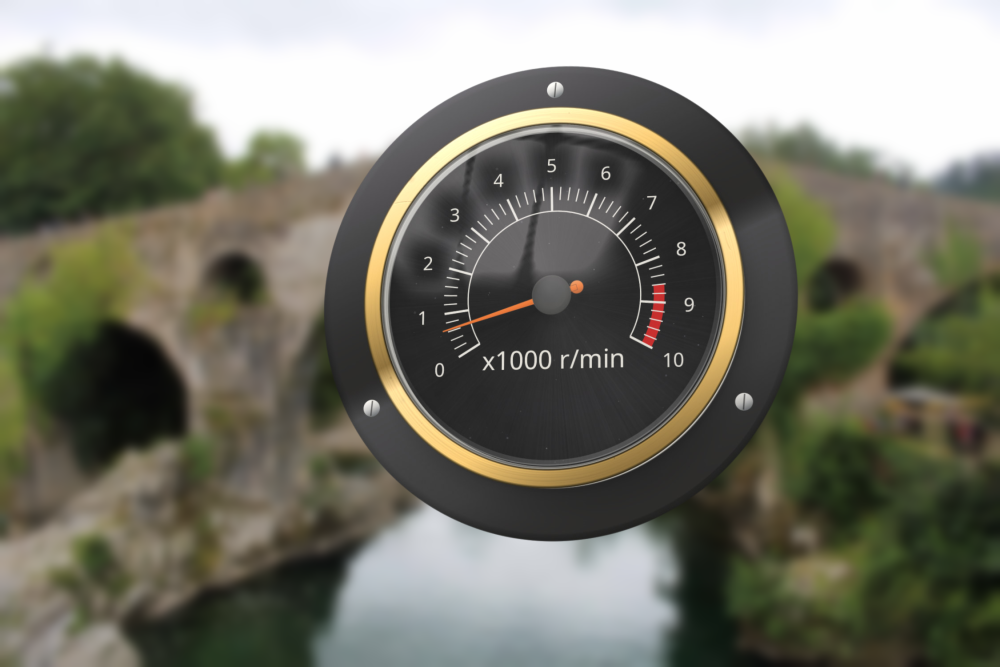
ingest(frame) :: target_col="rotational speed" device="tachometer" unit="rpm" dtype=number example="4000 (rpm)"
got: 600 (rpm)
